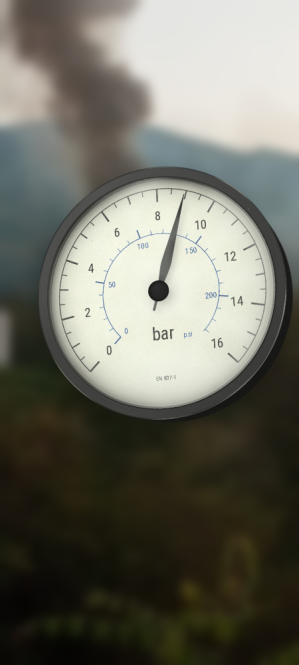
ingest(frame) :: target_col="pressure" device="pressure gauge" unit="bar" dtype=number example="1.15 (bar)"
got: 9 (bar)
